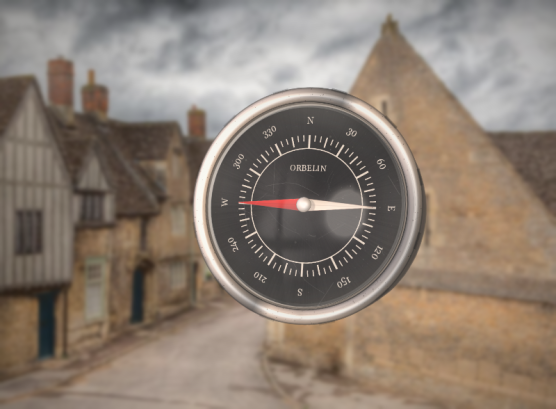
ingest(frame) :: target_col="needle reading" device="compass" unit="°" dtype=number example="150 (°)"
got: 270 (°)
